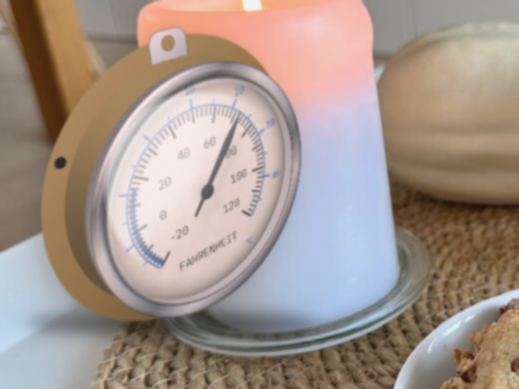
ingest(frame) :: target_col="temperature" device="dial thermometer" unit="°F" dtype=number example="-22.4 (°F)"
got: 70 (°F)
